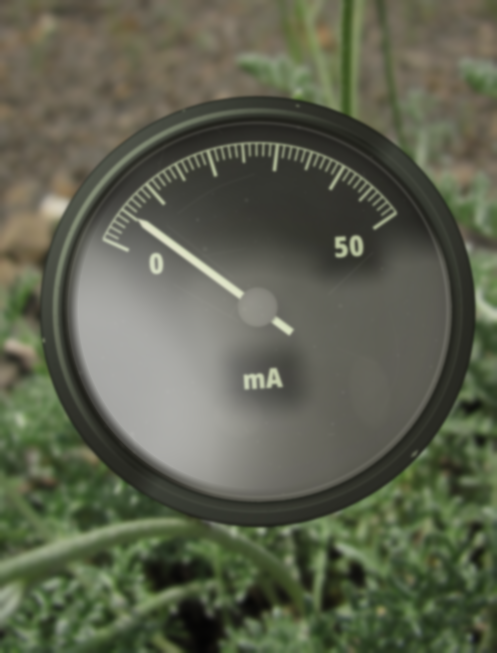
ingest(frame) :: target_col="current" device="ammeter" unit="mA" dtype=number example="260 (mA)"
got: 5 (mA)
